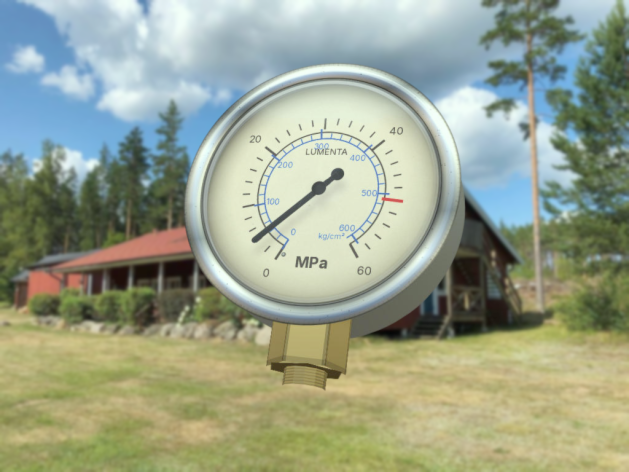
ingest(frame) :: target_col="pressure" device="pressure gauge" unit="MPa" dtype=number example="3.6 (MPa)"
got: 4 (MPa)
